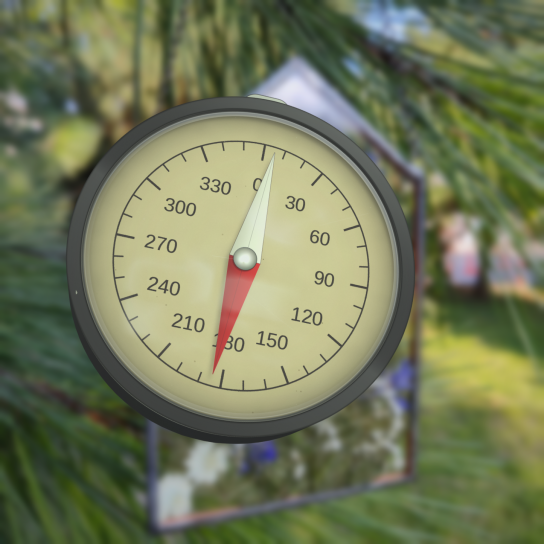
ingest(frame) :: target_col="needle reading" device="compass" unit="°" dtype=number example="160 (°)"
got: 185 (°)
